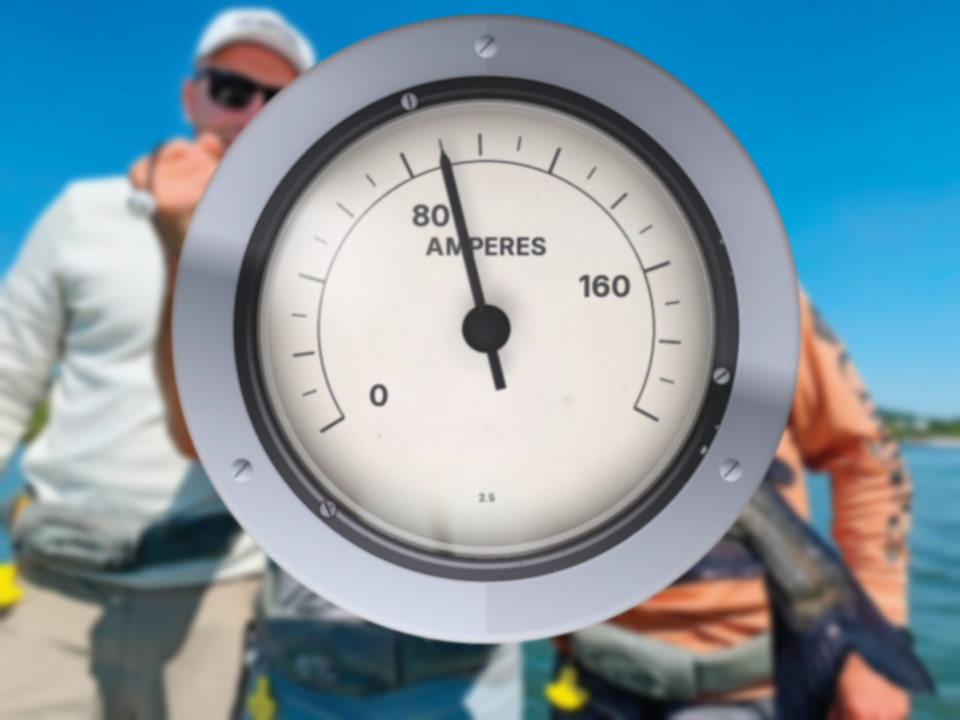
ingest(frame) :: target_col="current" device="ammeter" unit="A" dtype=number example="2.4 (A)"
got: 90 (A)
